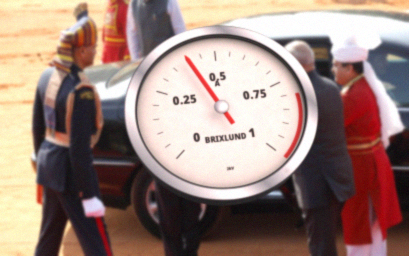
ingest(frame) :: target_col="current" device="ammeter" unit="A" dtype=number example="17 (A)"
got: 0.4 (A)
